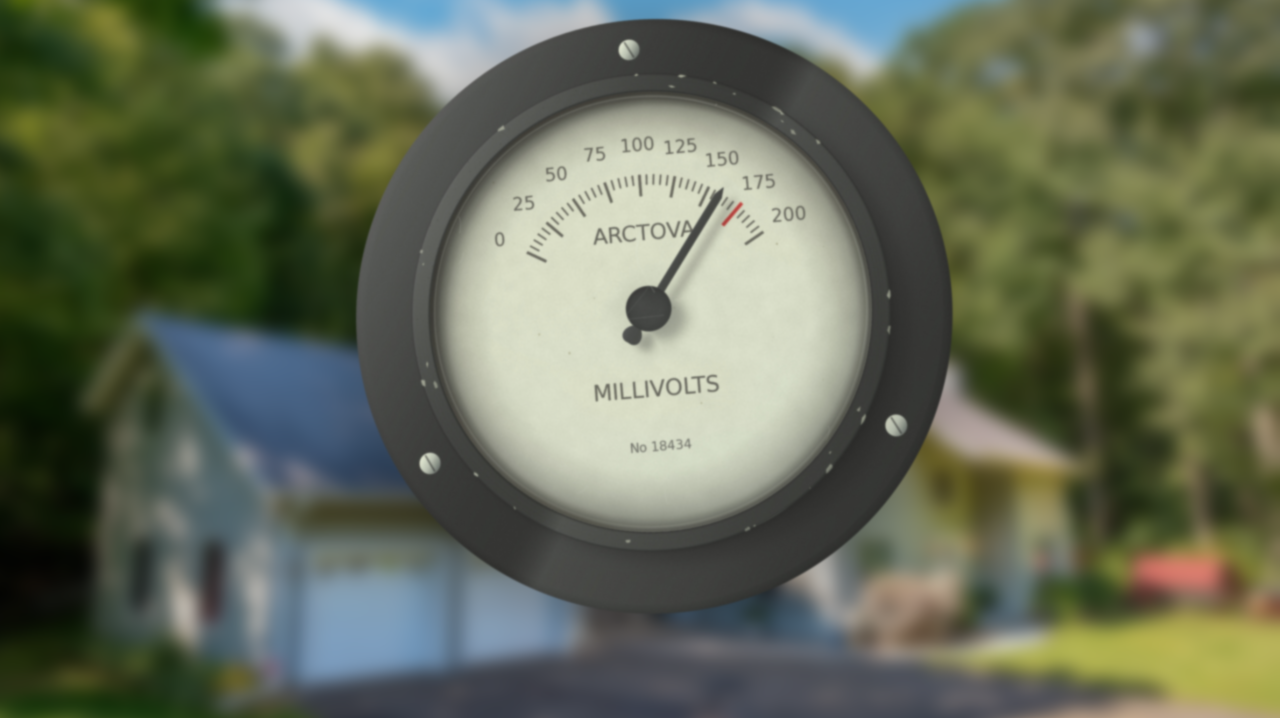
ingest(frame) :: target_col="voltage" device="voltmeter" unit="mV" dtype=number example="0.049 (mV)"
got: 160 (mV)
